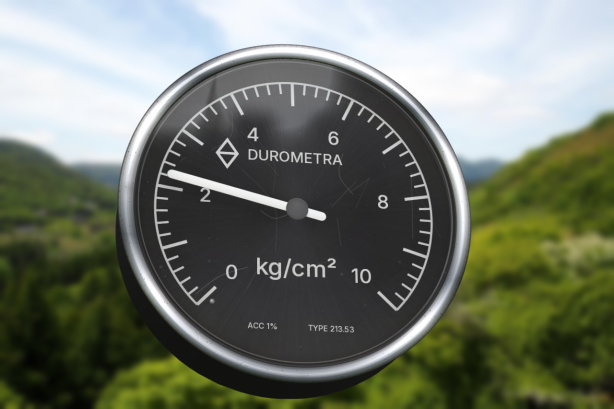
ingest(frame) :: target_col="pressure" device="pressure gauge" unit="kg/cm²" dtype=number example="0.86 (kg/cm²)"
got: 2.2 (kg/cm²)
